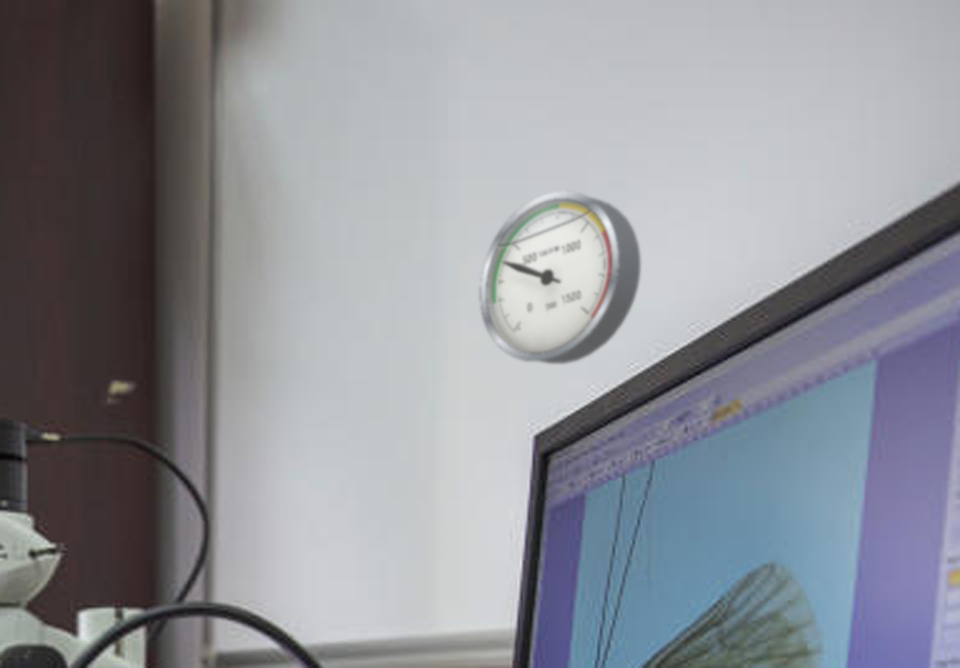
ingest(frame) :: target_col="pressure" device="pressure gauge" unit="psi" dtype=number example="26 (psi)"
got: 400 (psi)
